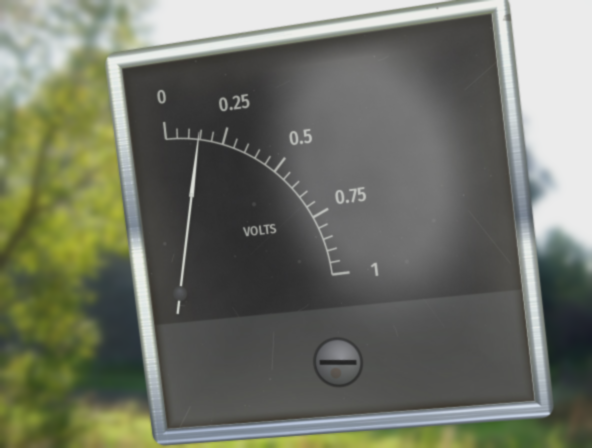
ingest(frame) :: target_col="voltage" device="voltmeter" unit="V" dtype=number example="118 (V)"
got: 0.15 (V)
